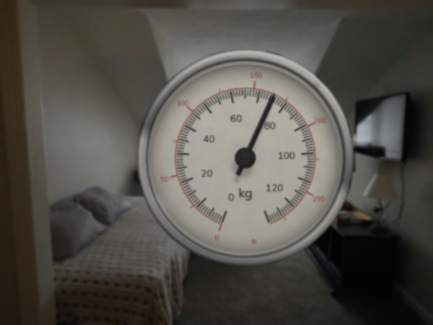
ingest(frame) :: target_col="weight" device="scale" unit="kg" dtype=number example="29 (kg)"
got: 75 (kg)
